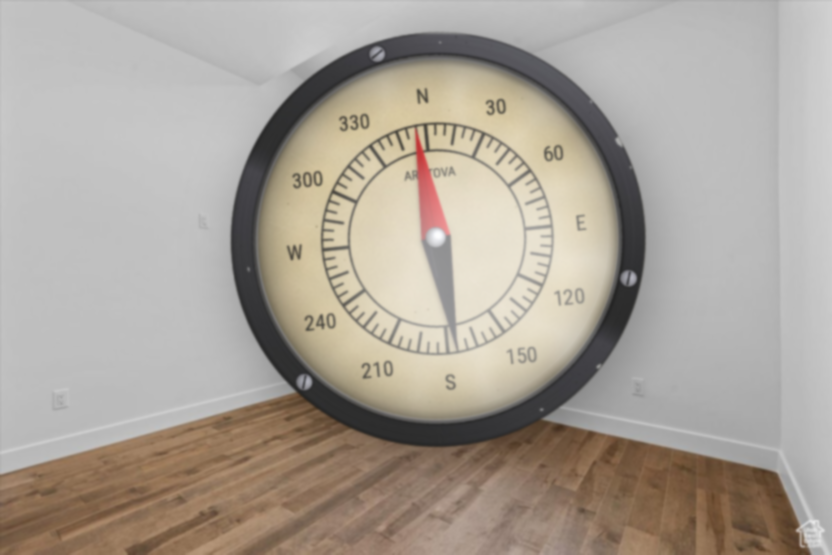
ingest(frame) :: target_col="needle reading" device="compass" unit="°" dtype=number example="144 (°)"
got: 355 (°)
